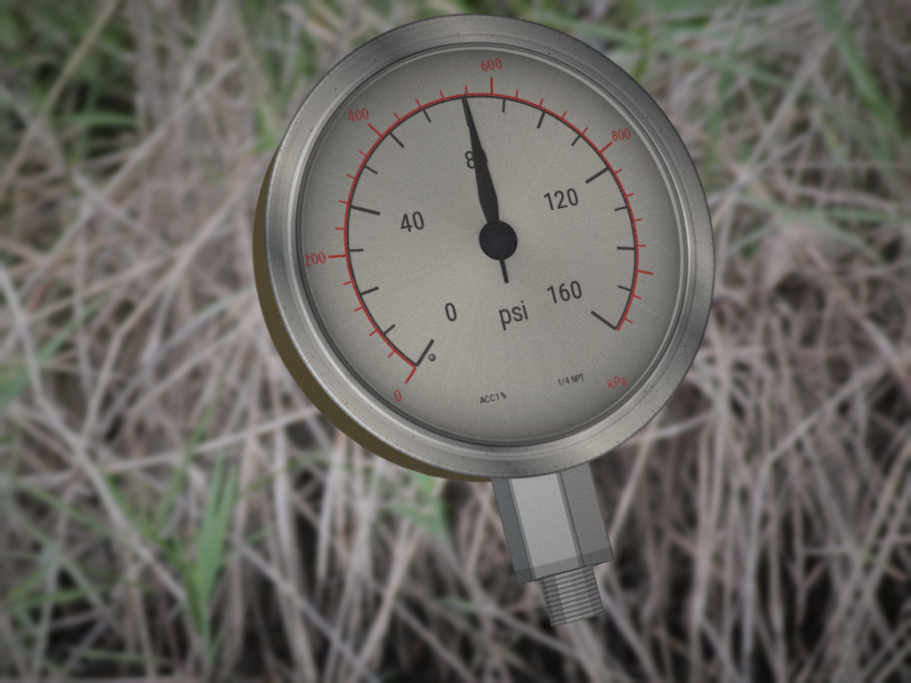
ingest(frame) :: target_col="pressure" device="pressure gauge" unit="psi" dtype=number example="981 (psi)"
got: 80 (psi)
